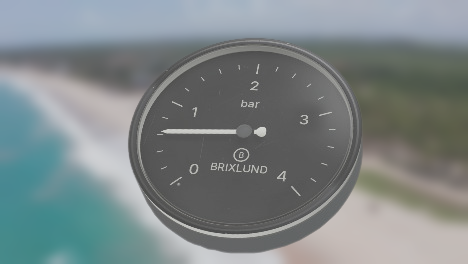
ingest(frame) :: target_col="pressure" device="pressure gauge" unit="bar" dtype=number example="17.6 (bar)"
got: 0.6 (bar)
